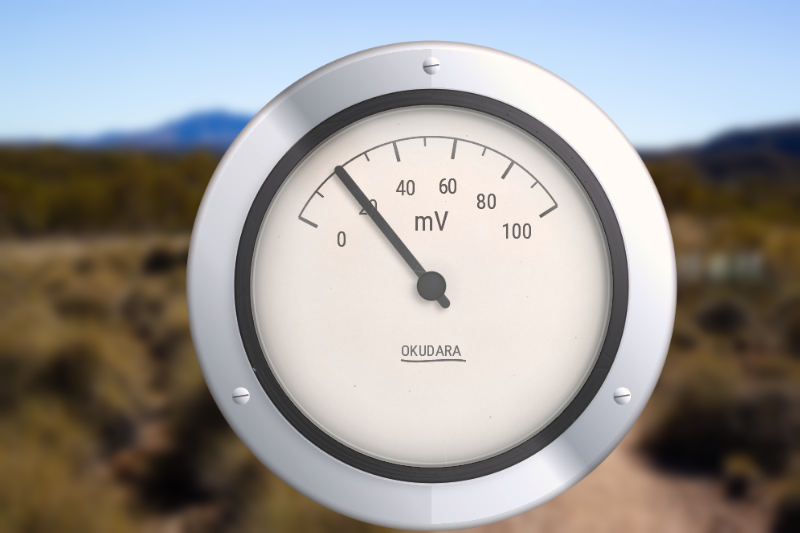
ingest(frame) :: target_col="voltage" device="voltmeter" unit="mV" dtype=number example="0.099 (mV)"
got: 20 (mV)
